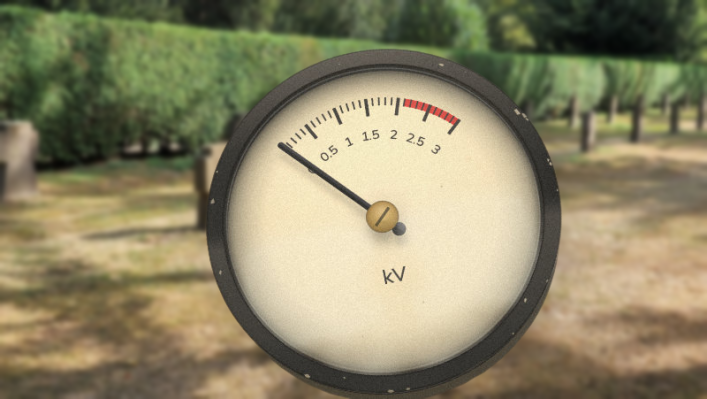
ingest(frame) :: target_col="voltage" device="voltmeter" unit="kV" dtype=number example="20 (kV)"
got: 0 (kV)
